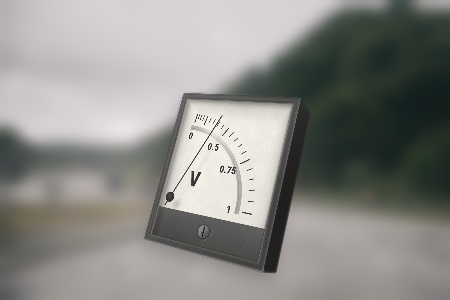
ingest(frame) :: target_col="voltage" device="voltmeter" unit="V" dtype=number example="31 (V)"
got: 0.4 (V)
